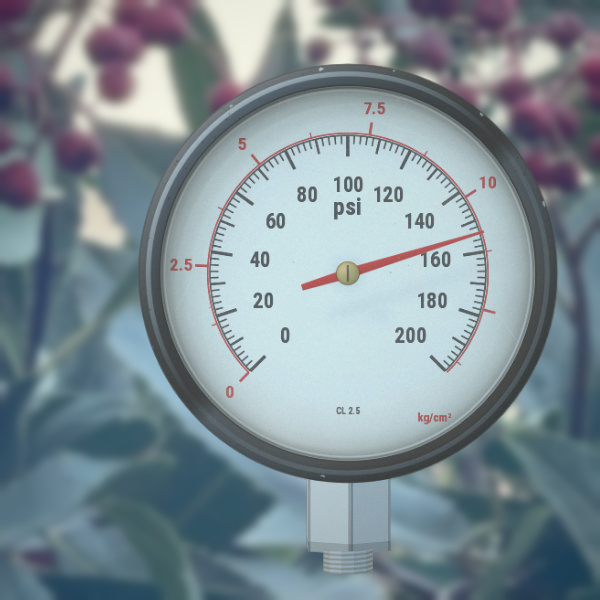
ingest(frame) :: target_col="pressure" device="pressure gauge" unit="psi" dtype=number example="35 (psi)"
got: 154 (psi)
